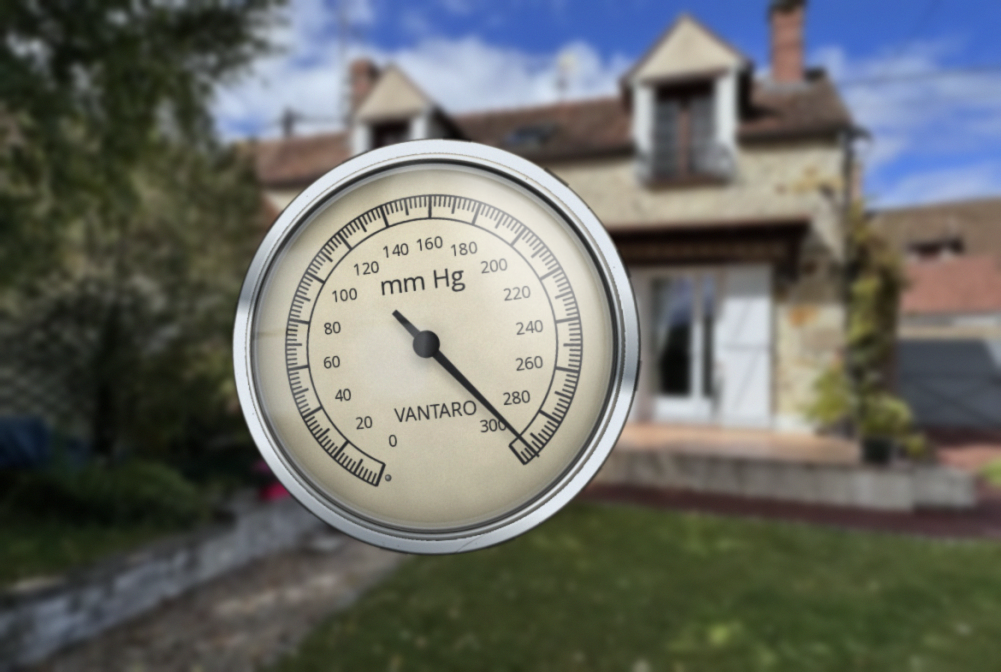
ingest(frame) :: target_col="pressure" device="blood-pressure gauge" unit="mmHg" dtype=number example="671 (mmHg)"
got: 294 (mmHg)
